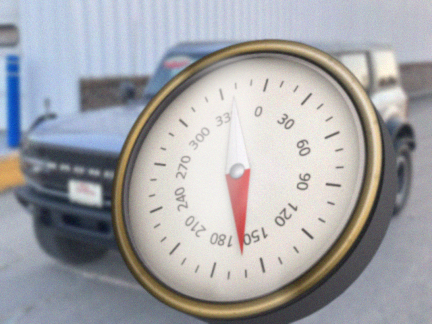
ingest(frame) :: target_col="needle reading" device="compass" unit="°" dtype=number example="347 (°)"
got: 160 (°)
